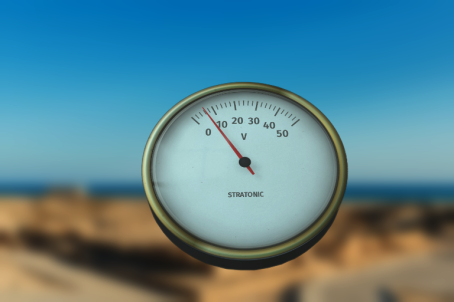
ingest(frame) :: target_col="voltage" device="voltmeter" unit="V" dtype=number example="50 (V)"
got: 6 (V)
